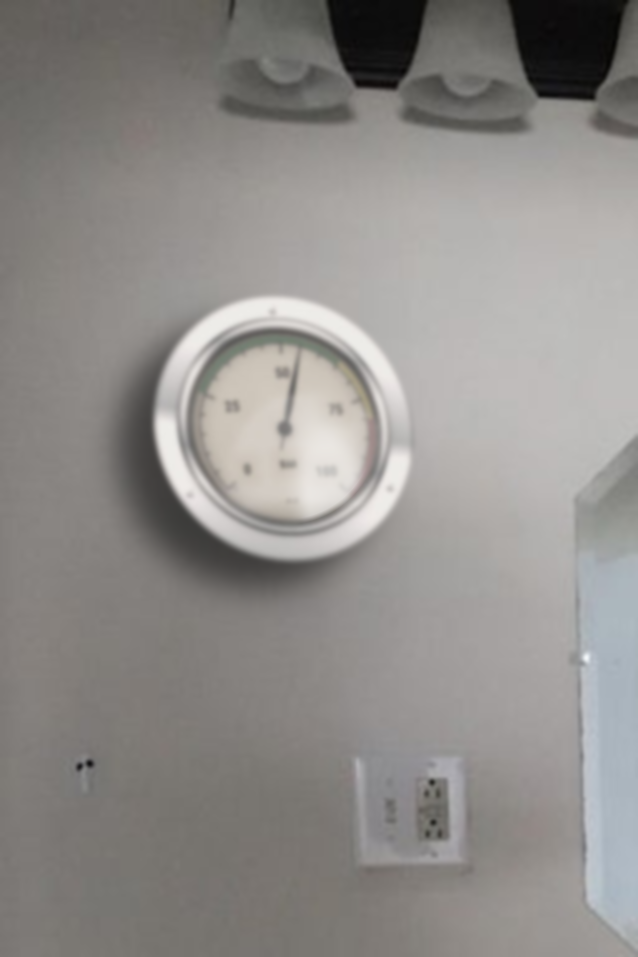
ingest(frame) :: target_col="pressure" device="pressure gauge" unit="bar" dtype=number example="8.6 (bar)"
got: 55 (bar)
